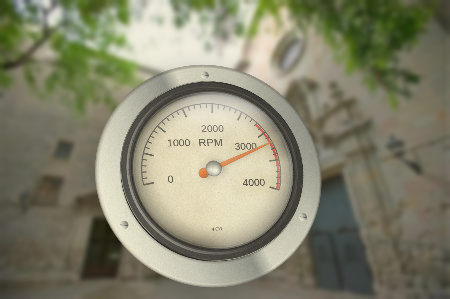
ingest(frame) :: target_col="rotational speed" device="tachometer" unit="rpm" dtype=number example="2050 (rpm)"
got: 3200 (rpm)
